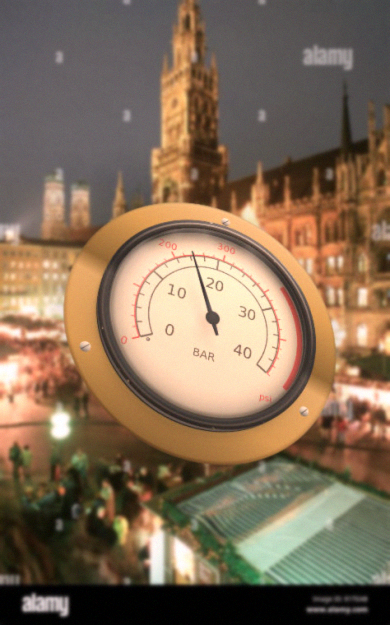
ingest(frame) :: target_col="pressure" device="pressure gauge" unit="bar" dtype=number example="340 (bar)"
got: 16 (bar)
